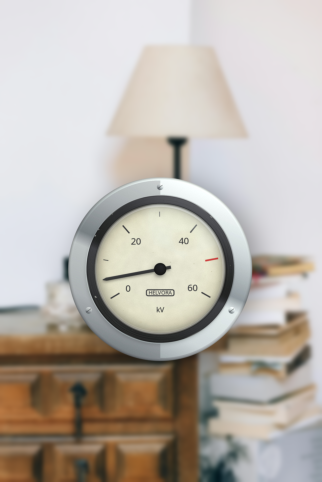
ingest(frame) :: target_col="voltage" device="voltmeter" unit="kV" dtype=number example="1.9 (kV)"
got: 5 (kV)
